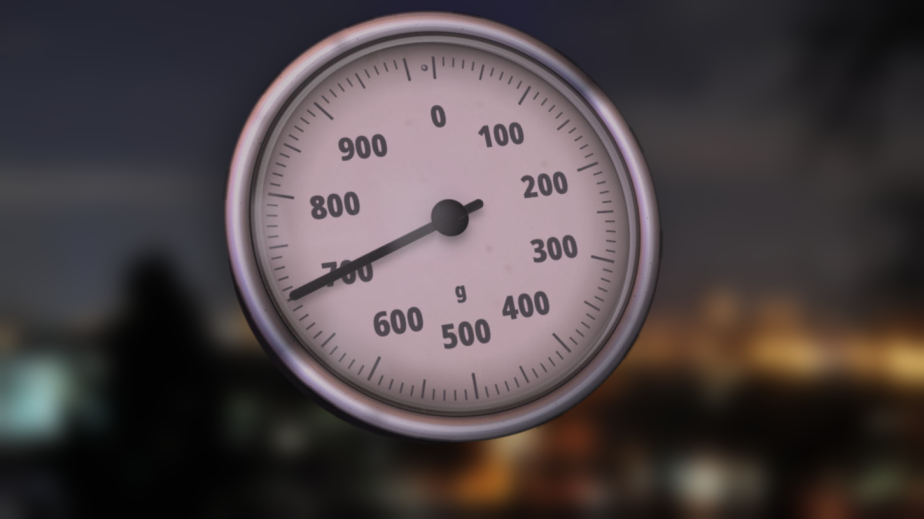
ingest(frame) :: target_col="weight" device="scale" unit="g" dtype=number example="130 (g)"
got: 700 (g)
